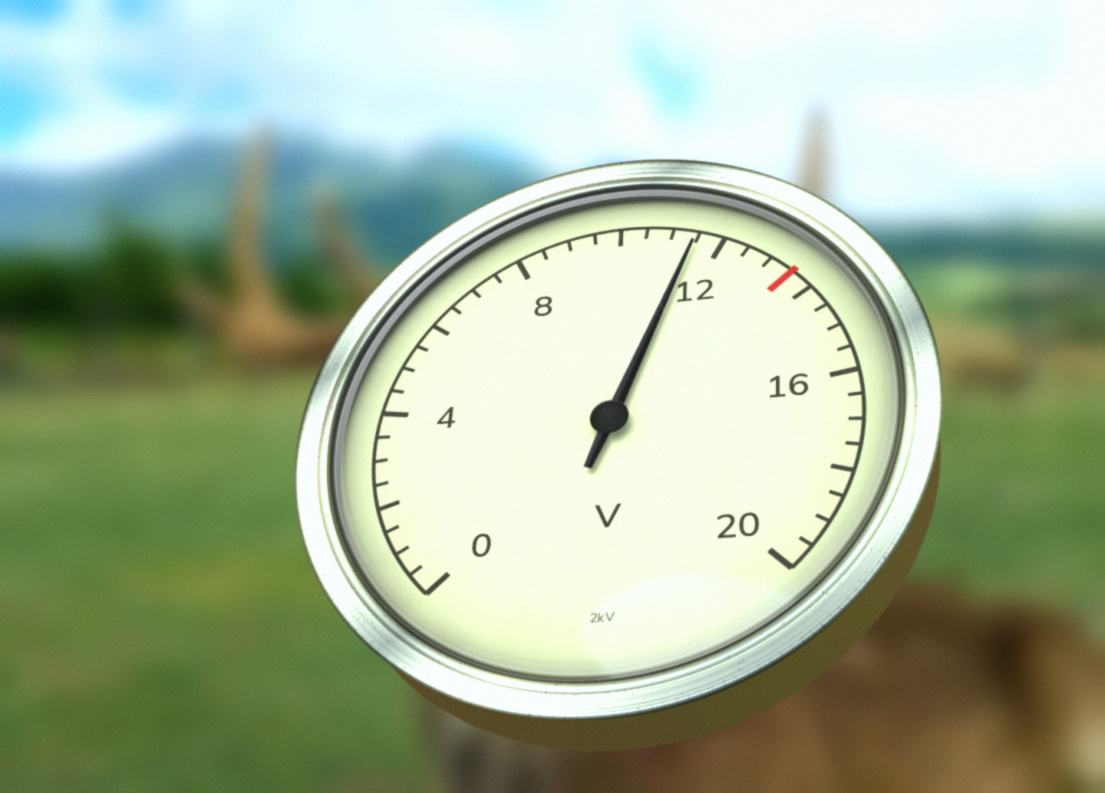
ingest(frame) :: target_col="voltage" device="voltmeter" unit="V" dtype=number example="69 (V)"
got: 11.5 (V)
